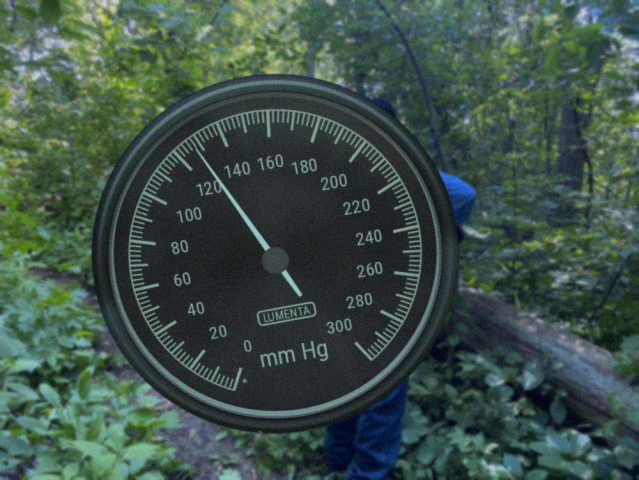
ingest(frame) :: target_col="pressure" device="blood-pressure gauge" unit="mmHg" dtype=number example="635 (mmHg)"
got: 128 (mmHg)
